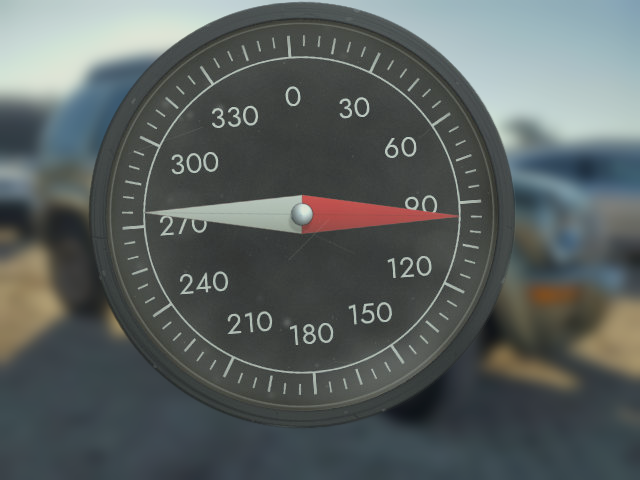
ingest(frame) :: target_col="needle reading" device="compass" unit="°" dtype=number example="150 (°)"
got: 95 (°)
